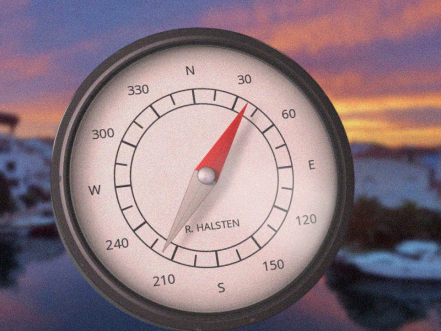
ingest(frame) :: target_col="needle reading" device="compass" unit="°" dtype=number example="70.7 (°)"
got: 37.5 (°)
